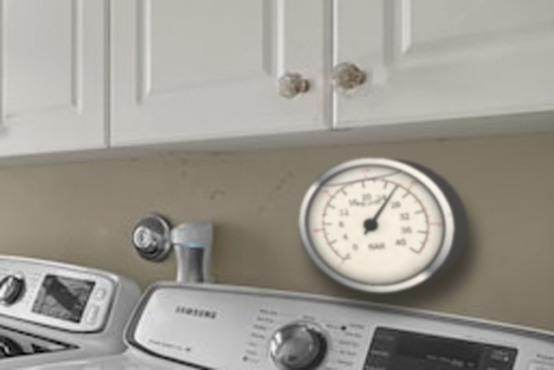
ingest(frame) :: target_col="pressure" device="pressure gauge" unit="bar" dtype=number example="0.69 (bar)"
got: 26 (bar)
